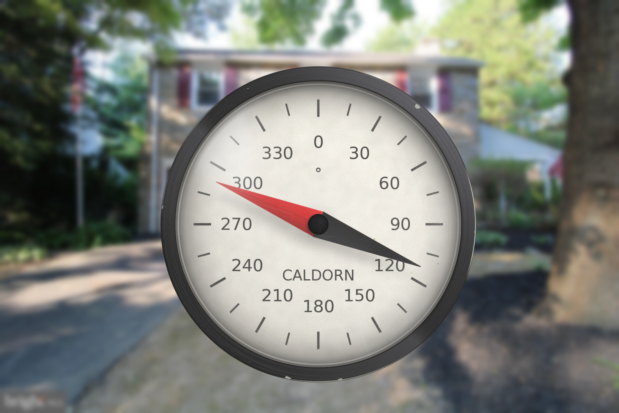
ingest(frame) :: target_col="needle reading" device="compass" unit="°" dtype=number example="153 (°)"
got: 292.5 (°)
